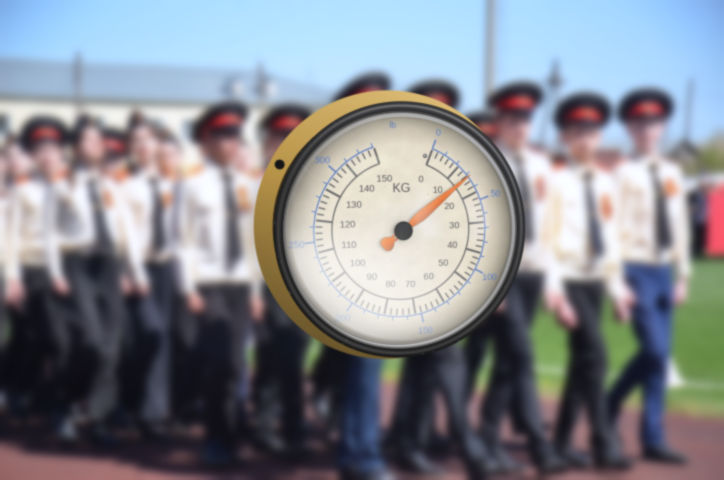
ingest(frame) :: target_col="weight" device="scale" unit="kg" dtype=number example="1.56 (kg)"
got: 14 (kg)
